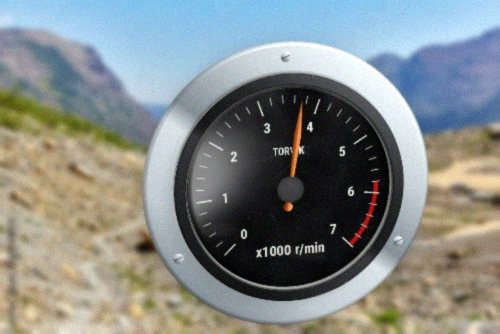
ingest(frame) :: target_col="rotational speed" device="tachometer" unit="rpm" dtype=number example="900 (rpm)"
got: 3700 (rpm)
